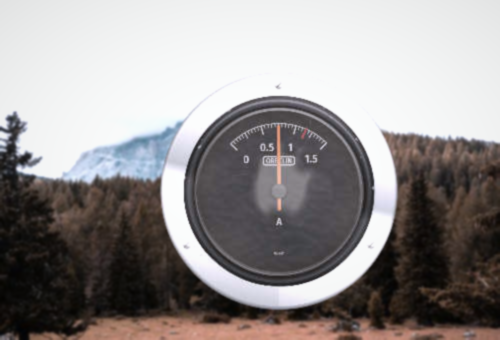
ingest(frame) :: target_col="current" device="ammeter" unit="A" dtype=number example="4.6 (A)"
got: 0.75 (A)
